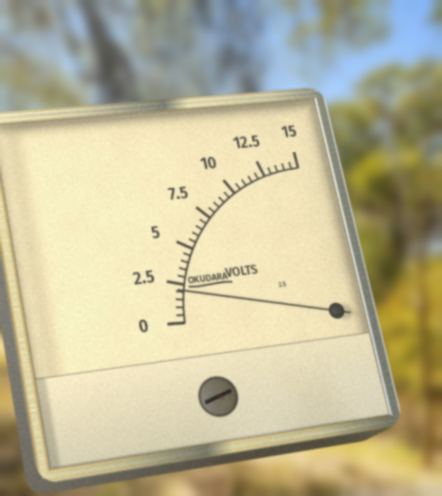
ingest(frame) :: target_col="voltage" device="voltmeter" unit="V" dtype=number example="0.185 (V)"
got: 2 (V)
